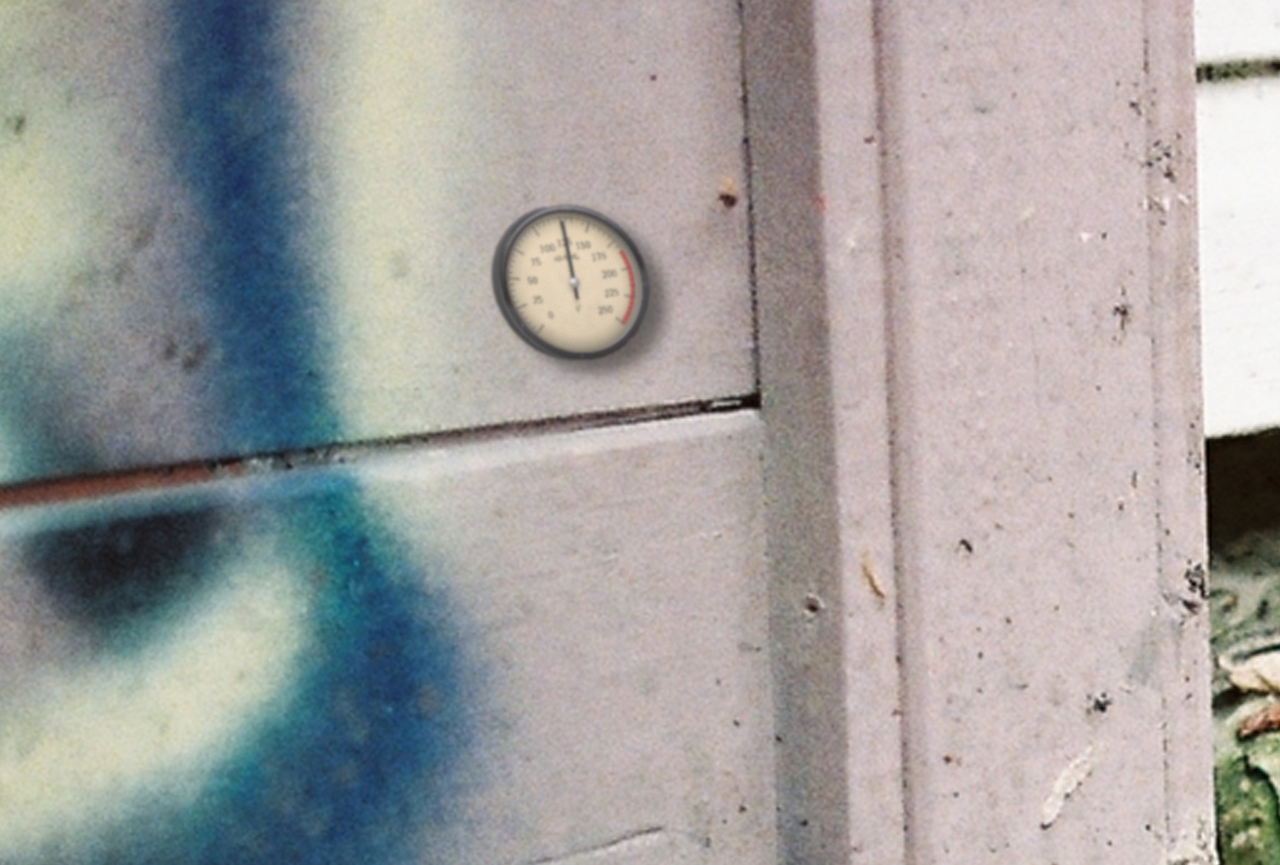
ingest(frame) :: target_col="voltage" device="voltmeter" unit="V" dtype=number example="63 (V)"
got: 125 (V)
